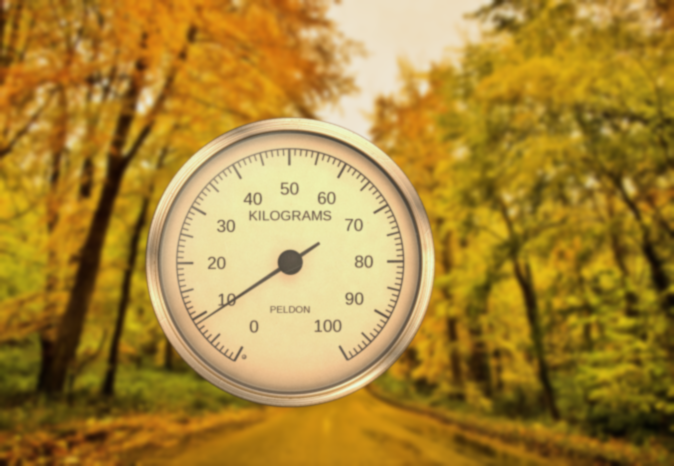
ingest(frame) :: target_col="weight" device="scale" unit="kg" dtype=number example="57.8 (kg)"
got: 9 (kg)
